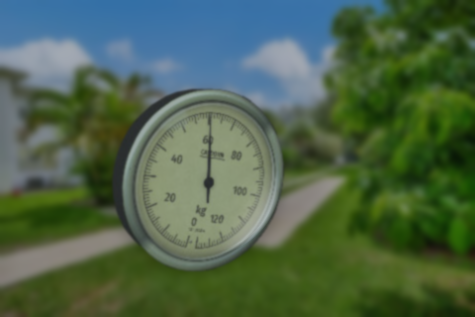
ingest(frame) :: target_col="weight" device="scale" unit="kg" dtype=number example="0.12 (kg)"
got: 60 (kg)
